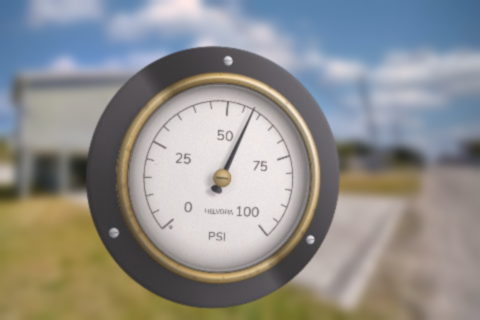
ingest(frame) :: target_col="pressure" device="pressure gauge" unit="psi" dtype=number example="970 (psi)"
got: 57.5 (psi)
